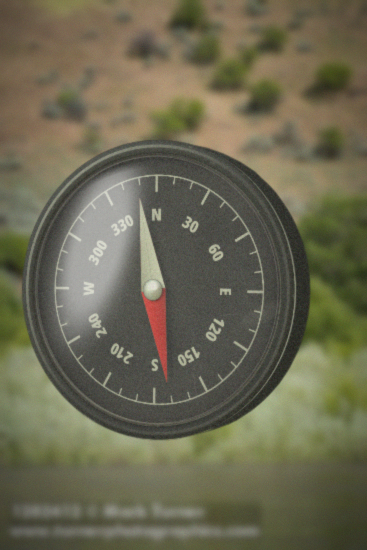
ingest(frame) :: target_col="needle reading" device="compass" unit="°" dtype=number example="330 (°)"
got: 170 (°)
